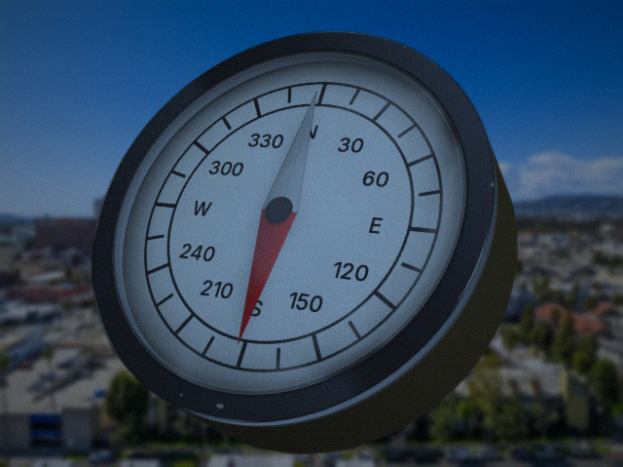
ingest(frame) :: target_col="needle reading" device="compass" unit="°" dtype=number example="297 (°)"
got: 180 (°)
